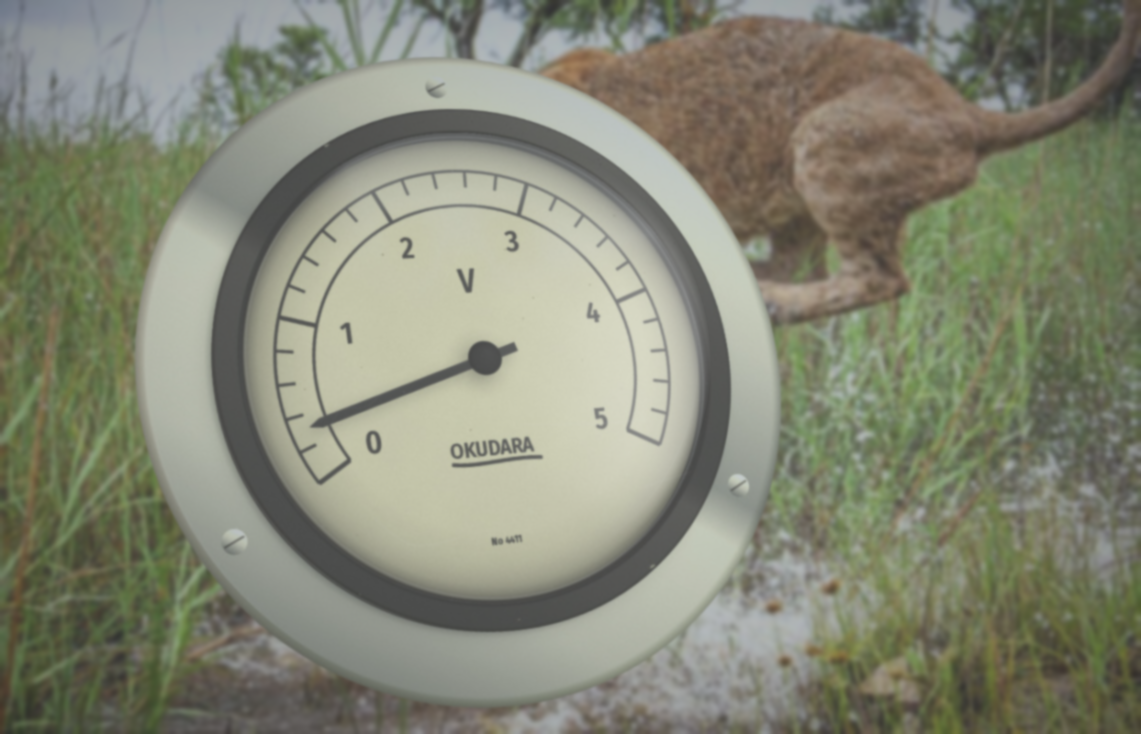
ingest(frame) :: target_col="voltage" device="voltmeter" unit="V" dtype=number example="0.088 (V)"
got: 0.3 (V)
